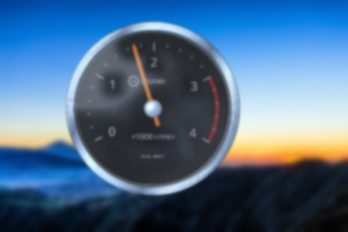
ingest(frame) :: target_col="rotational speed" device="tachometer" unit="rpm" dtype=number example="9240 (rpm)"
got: 1700 (rpm)
